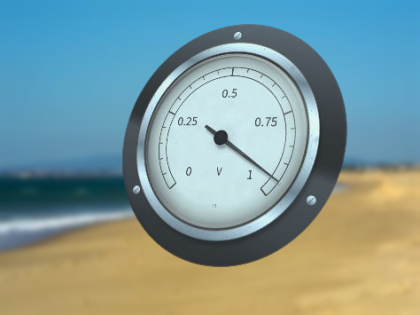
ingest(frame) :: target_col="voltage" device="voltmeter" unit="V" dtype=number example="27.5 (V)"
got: 0.95 (V)
